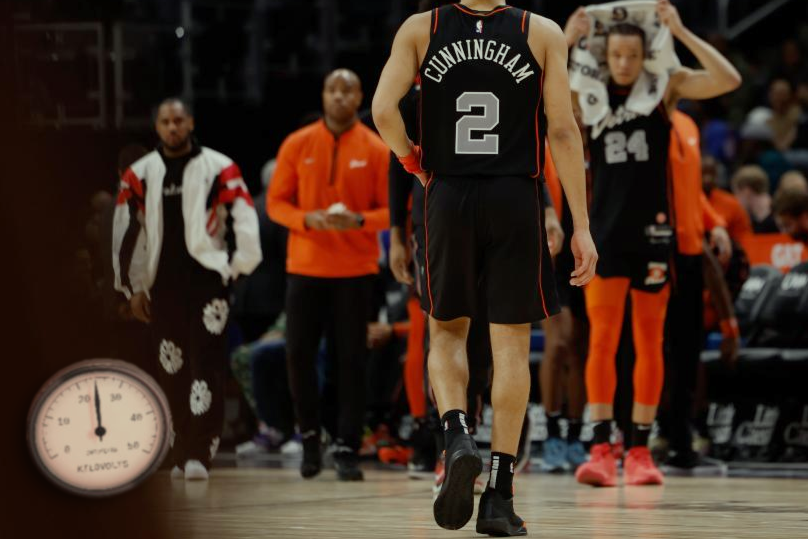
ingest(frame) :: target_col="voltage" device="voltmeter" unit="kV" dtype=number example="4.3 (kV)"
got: 24 (kV)
